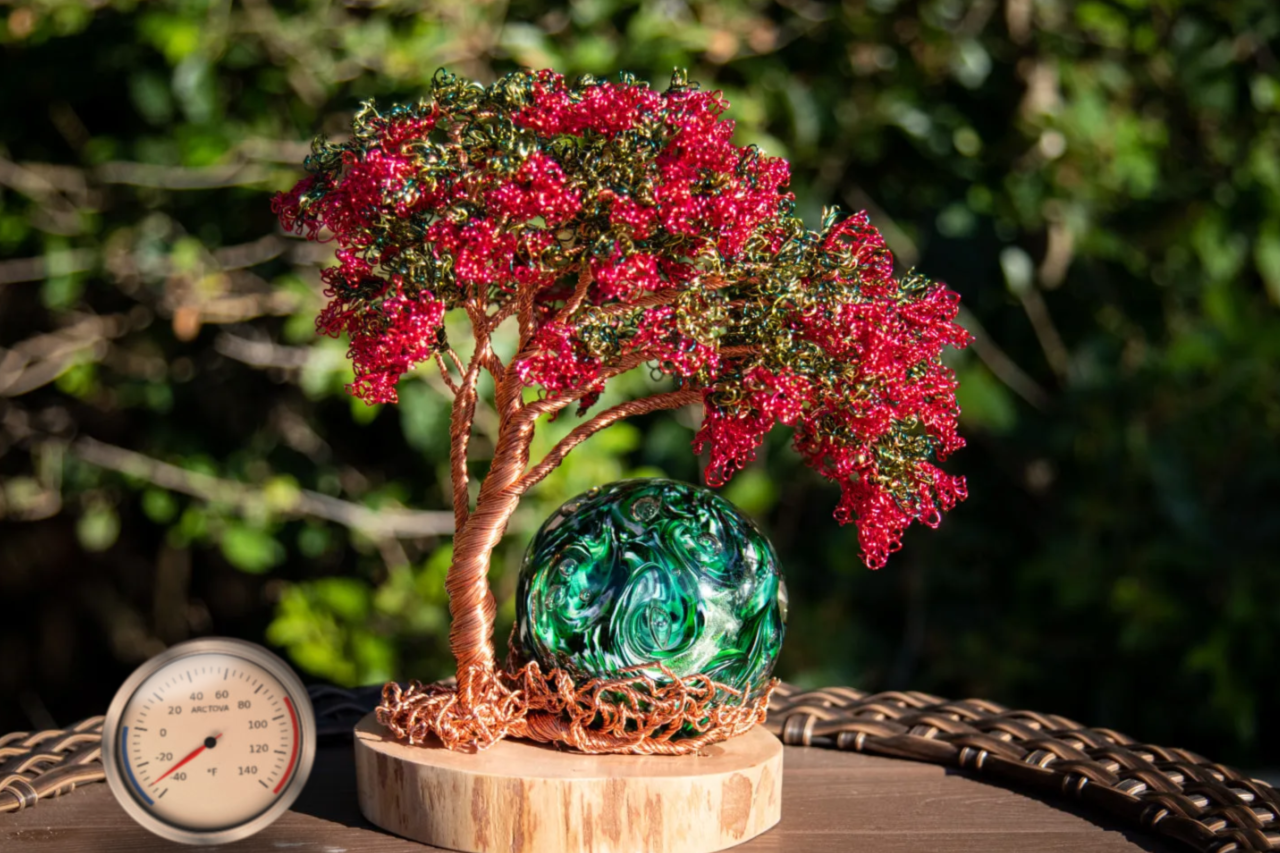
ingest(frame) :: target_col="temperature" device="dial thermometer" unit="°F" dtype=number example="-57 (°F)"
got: -32 (°F)
